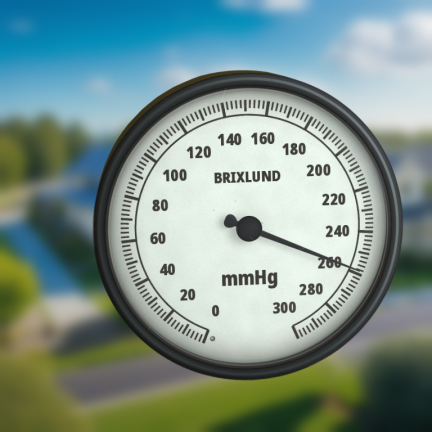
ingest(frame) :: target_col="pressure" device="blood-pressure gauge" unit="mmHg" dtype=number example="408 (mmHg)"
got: 258 (mmHg)
